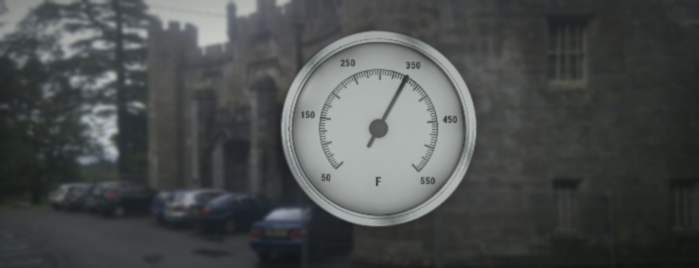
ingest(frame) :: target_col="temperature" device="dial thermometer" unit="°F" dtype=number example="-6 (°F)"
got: 350 (°F)
